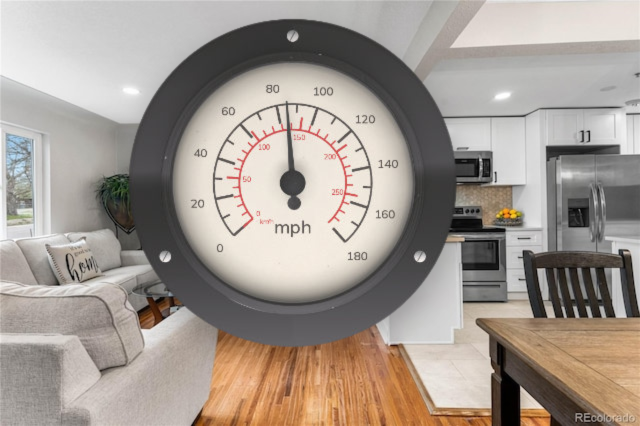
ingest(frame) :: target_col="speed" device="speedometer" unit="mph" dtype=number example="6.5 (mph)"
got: 85 (mph)
